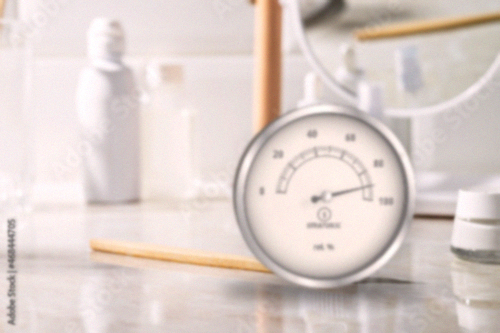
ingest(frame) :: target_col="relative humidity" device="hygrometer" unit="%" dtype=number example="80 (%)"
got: 90 (%)
